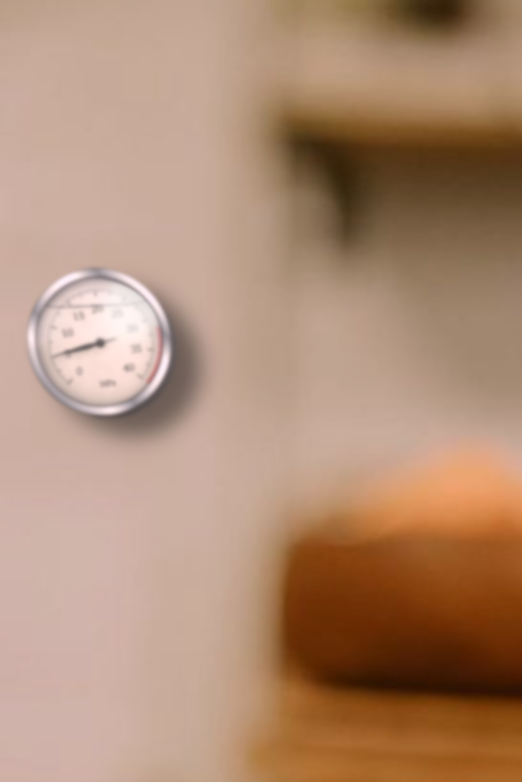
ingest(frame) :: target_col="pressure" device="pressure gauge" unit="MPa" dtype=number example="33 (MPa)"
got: 5 (MPa)
